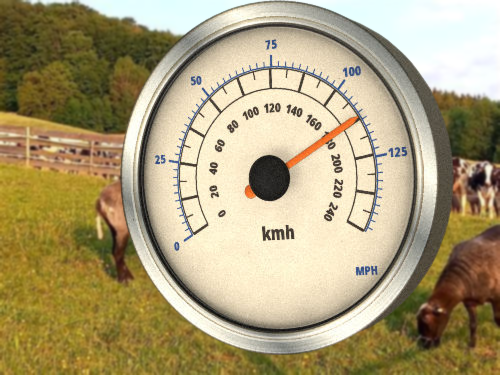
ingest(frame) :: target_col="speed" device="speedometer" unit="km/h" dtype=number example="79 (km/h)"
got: 180 (km/h)
